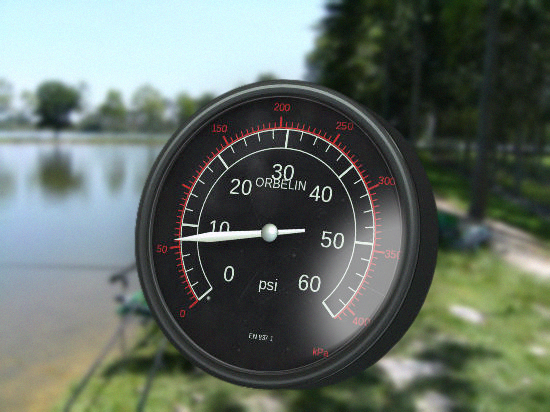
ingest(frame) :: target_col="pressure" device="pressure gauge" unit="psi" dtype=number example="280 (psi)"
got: 8 (psi)
